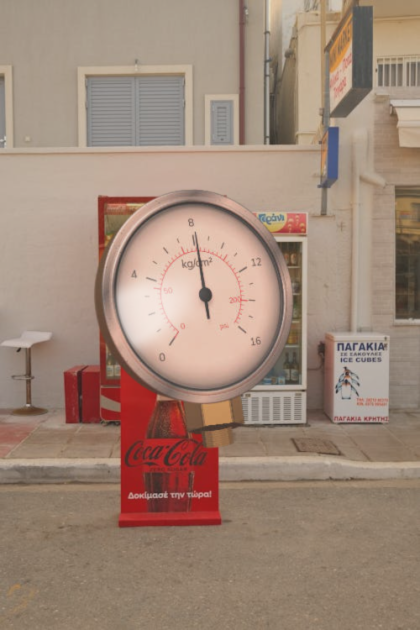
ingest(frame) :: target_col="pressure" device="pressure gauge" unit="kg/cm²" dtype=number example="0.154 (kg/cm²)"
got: 8 (kg/cm²)
